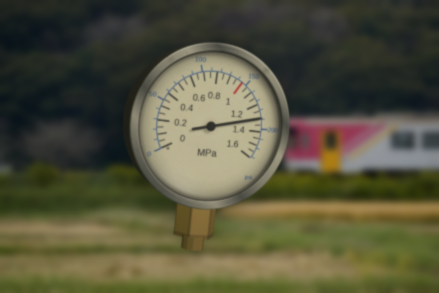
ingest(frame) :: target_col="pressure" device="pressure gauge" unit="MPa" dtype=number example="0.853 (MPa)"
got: 1.3 (MPa)
